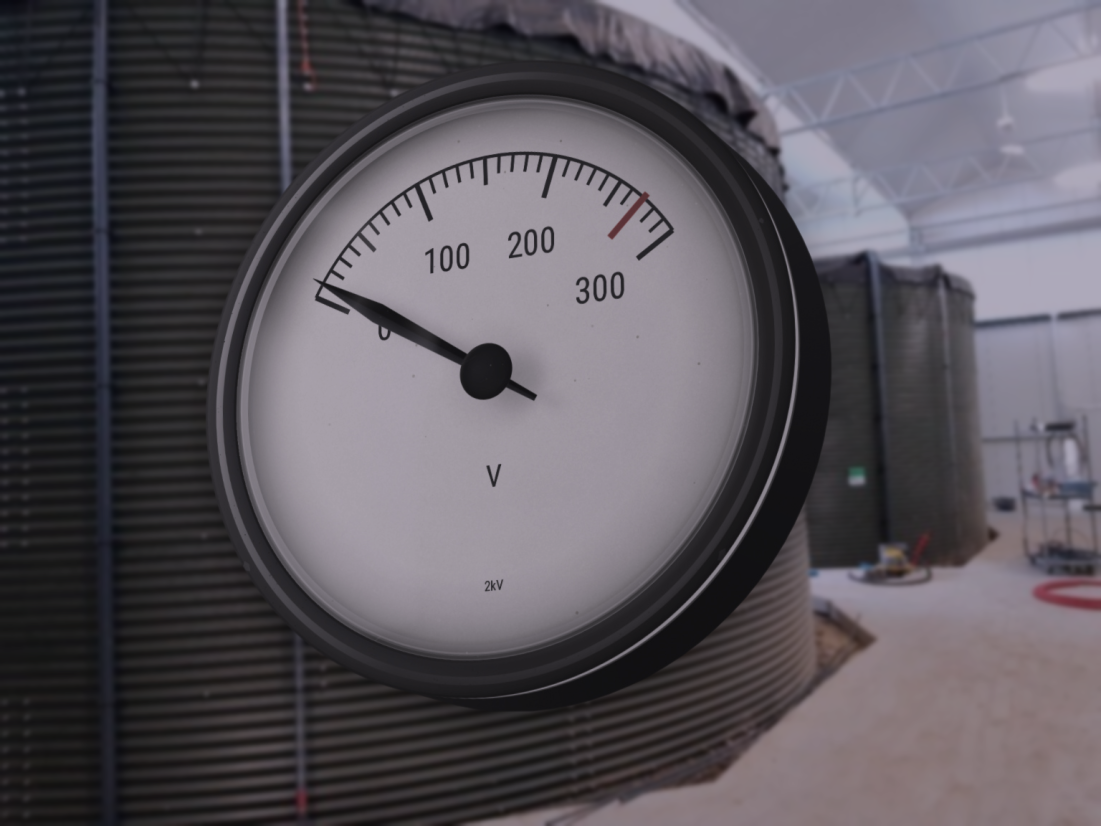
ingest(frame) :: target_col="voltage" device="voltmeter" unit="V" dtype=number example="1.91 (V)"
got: 10 (V)
